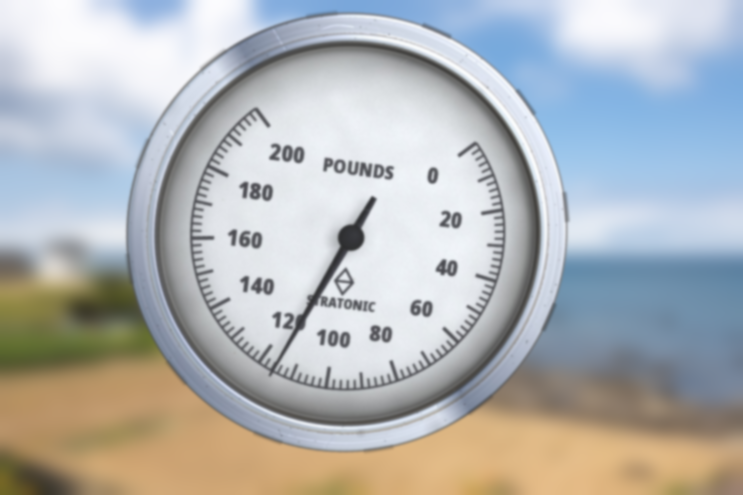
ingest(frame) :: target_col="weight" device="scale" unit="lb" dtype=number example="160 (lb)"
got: 116 (lb)
